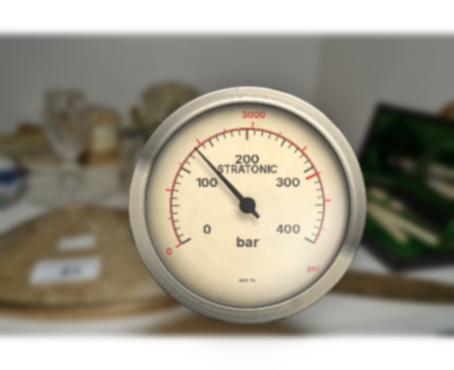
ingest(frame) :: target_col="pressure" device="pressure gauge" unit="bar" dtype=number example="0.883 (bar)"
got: 130 (bar)
